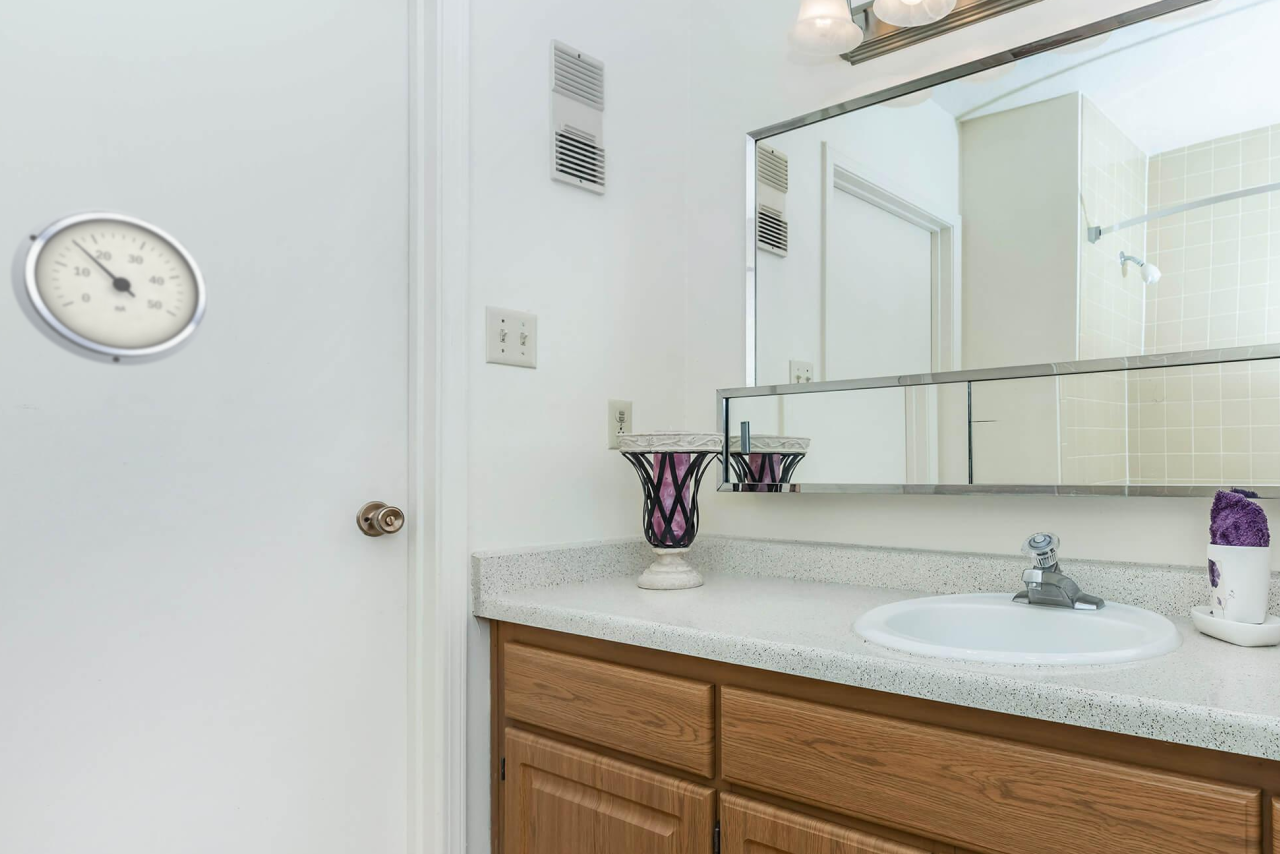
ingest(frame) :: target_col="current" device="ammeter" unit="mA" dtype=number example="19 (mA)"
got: 16 (mA)
